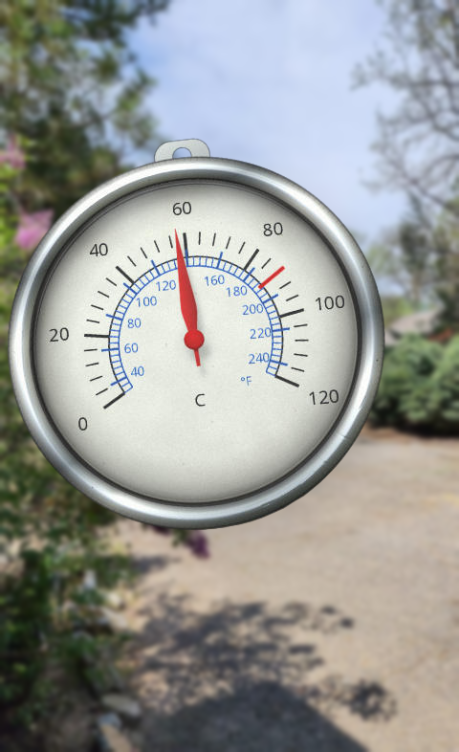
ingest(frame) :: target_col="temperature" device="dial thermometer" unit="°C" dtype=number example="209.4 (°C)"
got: 58 (°C)
